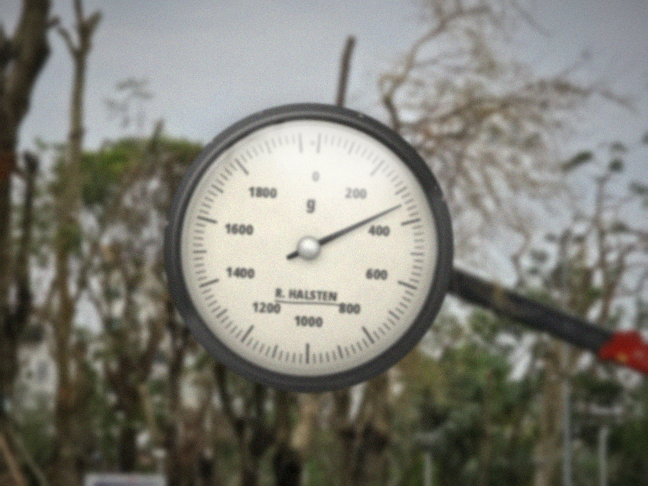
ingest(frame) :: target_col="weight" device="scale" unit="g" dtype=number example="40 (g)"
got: 340 (g)
